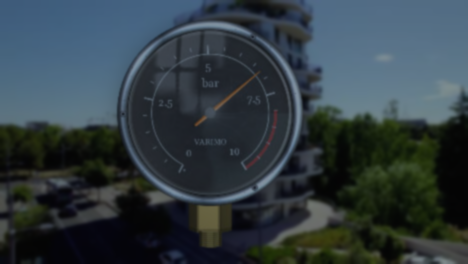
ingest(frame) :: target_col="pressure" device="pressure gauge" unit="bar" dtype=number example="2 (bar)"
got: 6.75 (bar)
